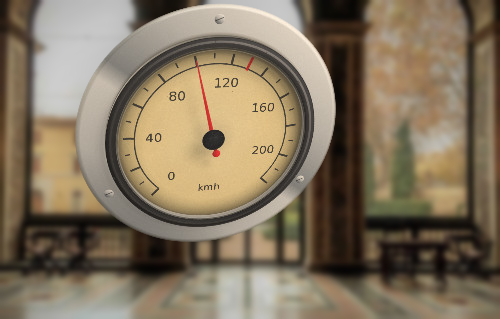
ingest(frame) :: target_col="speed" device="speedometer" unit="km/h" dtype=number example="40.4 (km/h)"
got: 100 (km/h)
